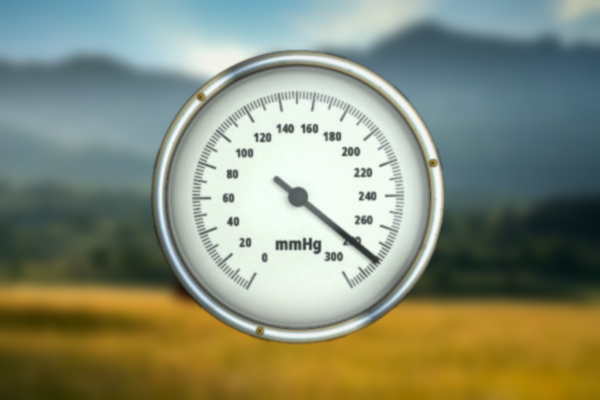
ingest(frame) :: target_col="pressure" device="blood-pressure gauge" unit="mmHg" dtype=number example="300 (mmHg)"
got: 280 (mmHg)
